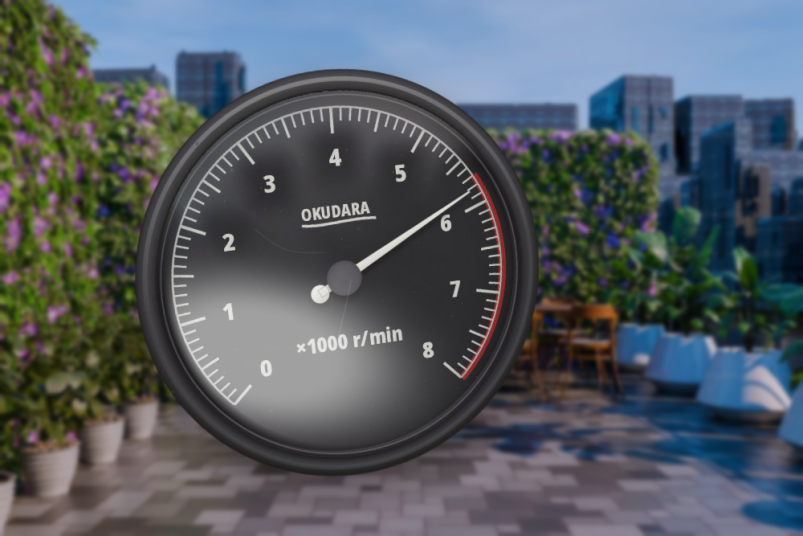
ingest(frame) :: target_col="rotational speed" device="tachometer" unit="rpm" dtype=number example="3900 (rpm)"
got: 5800 (rpm)
